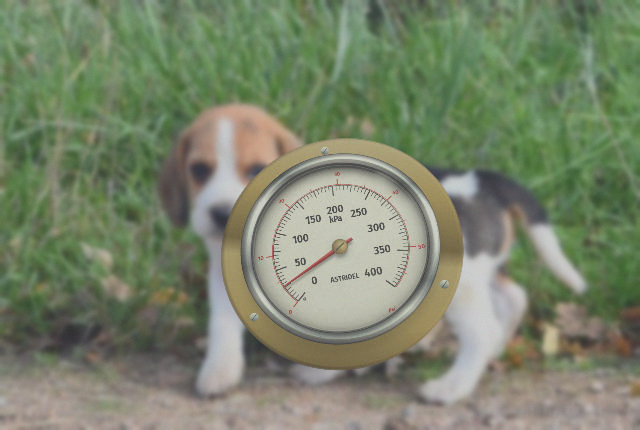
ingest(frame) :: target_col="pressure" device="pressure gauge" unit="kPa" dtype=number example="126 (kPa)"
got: 25 (kPa)
